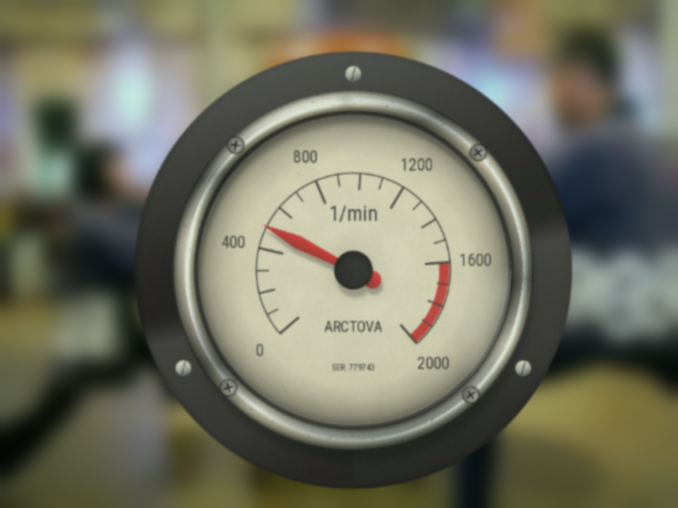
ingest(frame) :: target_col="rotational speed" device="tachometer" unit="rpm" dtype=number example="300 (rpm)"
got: 500 (rpm)
